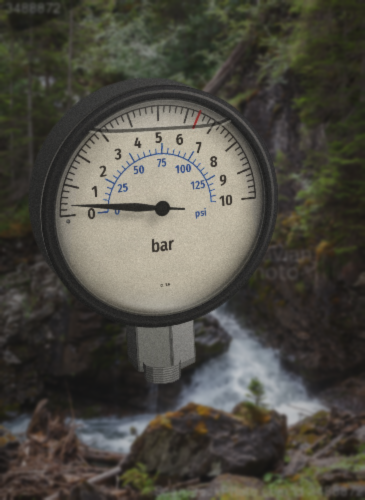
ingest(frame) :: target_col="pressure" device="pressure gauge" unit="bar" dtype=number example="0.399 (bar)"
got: 0.4 (bar)
